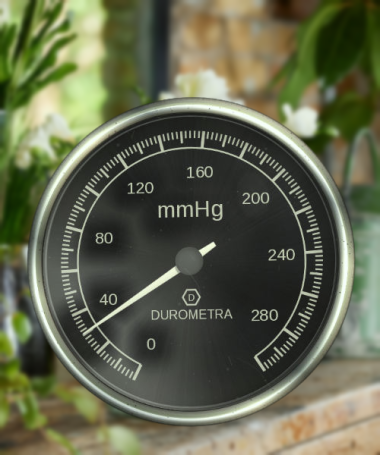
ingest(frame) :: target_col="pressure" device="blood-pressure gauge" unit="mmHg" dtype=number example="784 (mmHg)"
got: 30 (mmHg)
